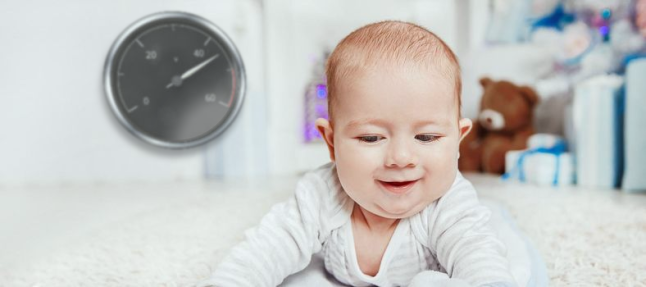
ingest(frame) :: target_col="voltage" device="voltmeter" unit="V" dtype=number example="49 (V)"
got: 45 (V)
